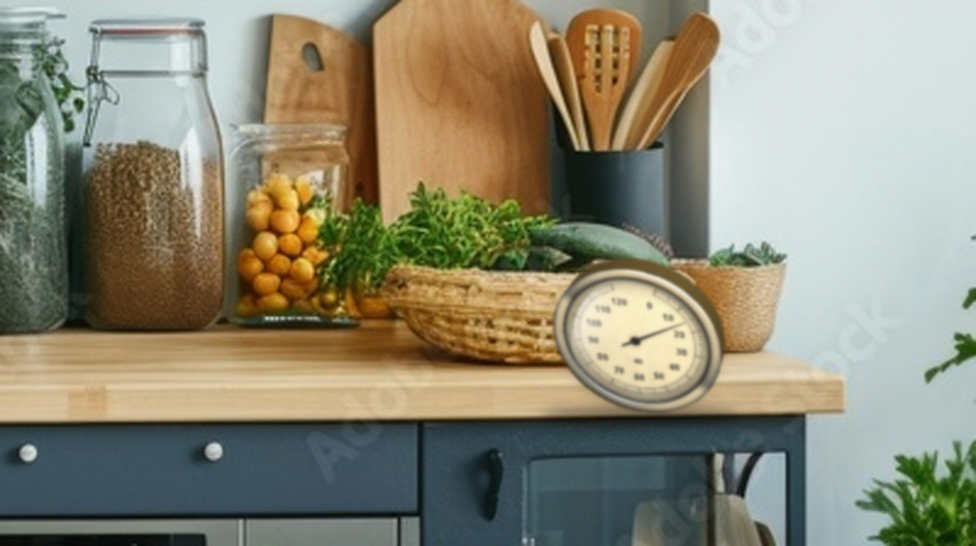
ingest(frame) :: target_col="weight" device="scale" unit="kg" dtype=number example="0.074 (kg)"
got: 15 (kg)
